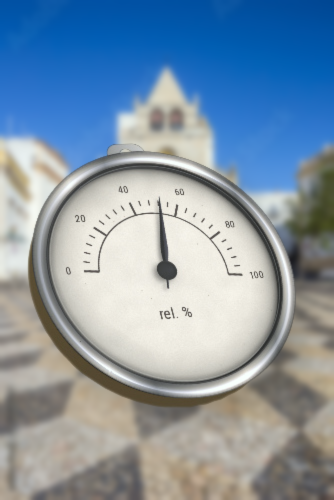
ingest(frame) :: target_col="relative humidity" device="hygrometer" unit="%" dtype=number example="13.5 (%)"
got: 52 (%)
